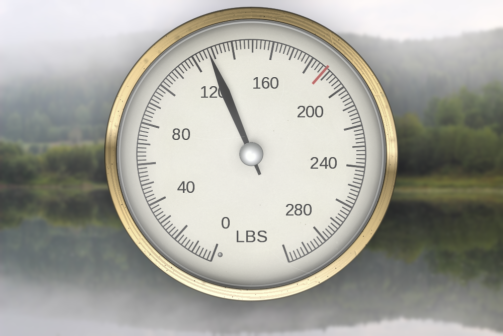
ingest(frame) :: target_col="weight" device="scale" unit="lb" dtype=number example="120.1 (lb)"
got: 128 (lb)
